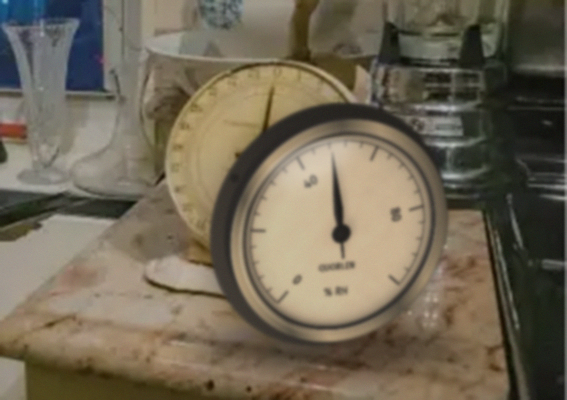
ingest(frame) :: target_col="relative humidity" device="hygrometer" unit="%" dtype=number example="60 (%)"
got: 48 (%)
